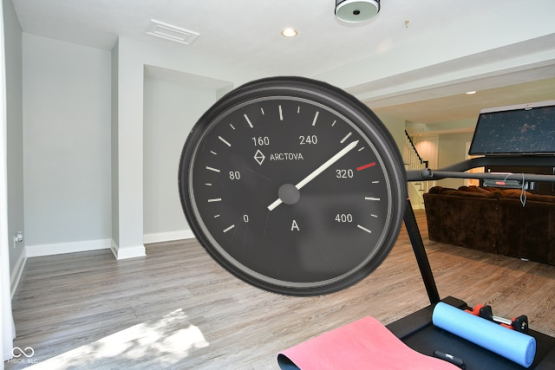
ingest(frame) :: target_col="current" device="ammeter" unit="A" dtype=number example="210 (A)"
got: 290 (A)
